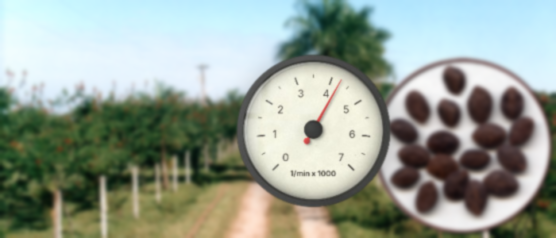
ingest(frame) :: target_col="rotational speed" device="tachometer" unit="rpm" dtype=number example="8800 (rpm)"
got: 4250 (rpm)
